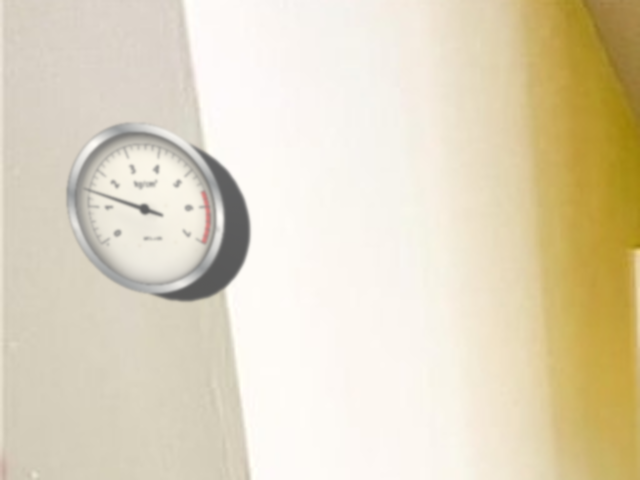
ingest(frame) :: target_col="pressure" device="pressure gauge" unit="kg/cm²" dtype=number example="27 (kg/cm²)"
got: 1.4 (kg/cm²)
